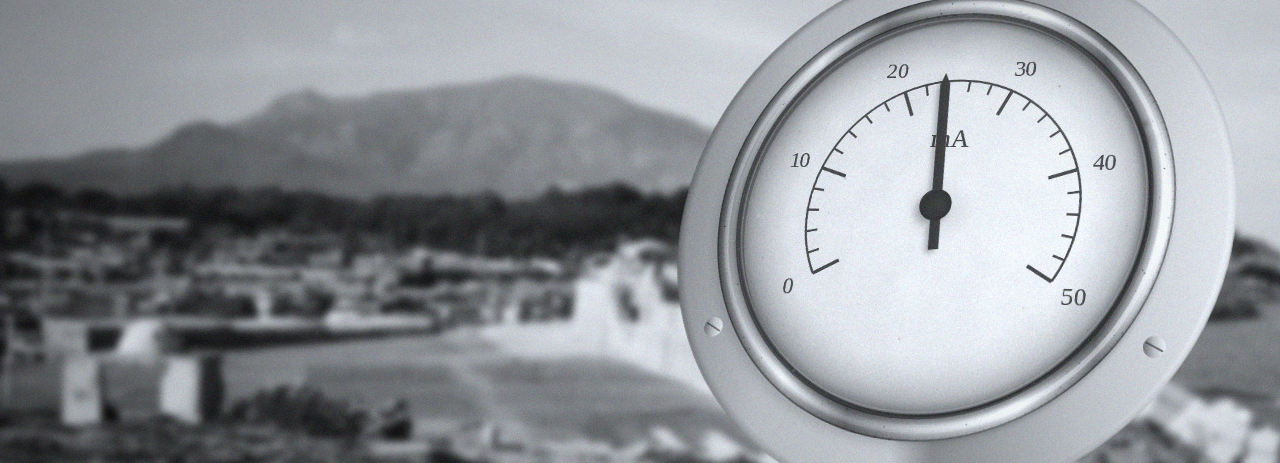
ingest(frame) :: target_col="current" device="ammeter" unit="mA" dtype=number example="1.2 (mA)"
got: 24 (mA)
